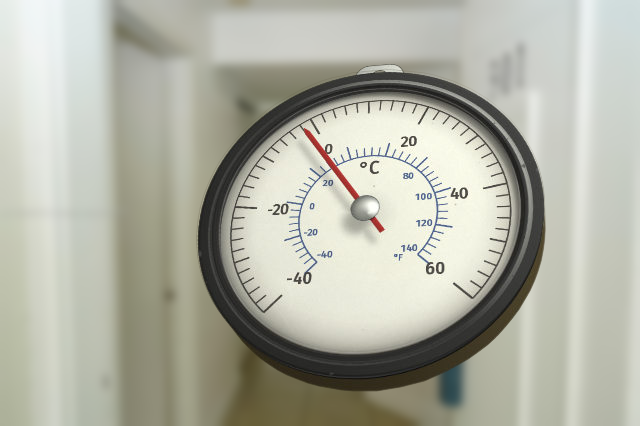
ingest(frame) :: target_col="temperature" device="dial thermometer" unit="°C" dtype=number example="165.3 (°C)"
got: -2 (°C)
